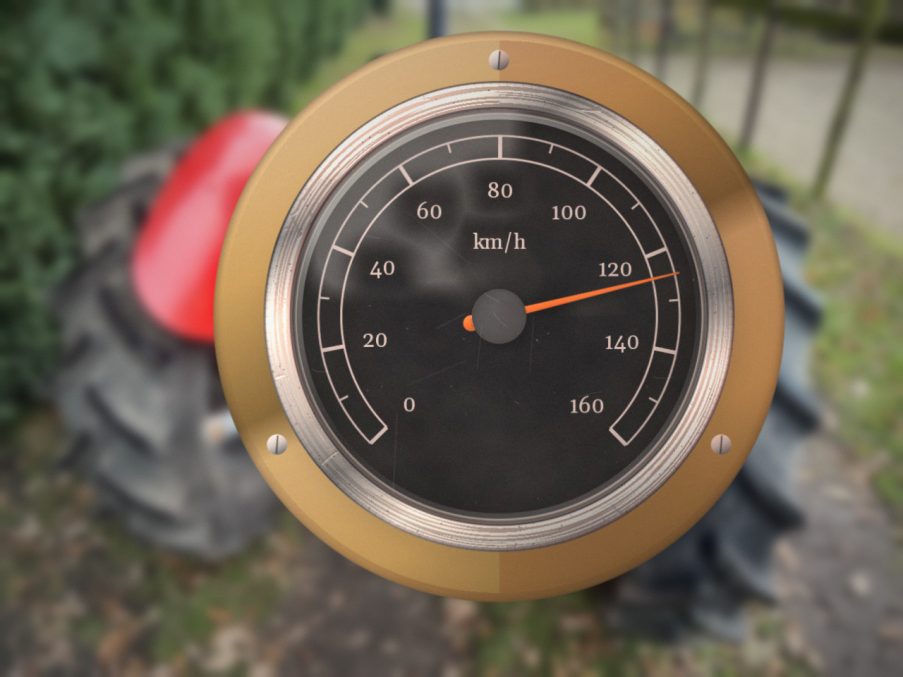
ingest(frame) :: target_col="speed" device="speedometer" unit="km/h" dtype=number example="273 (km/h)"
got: 125 (km/h)
